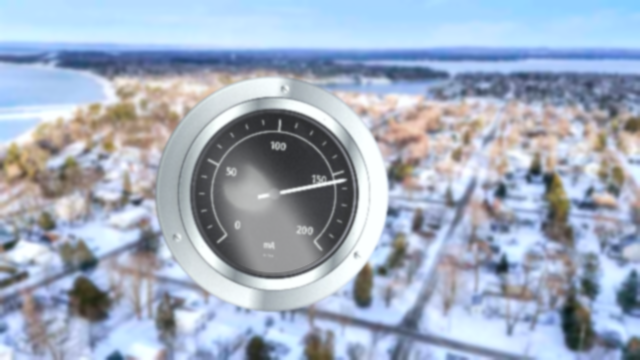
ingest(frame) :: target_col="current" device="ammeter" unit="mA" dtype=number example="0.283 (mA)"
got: 155 (mA)
